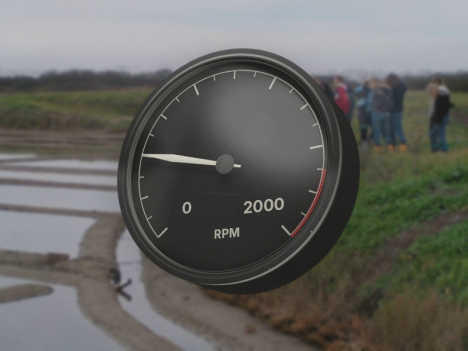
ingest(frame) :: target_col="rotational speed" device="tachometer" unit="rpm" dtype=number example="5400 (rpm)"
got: 400 (rpm)
